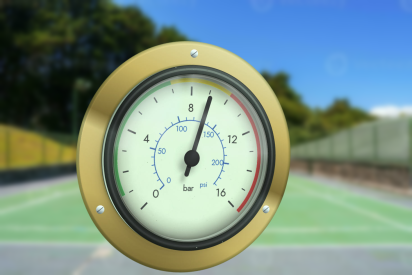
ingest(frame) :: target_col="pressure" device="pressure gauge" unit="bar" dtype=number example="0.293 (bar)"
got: 9 (bar)
